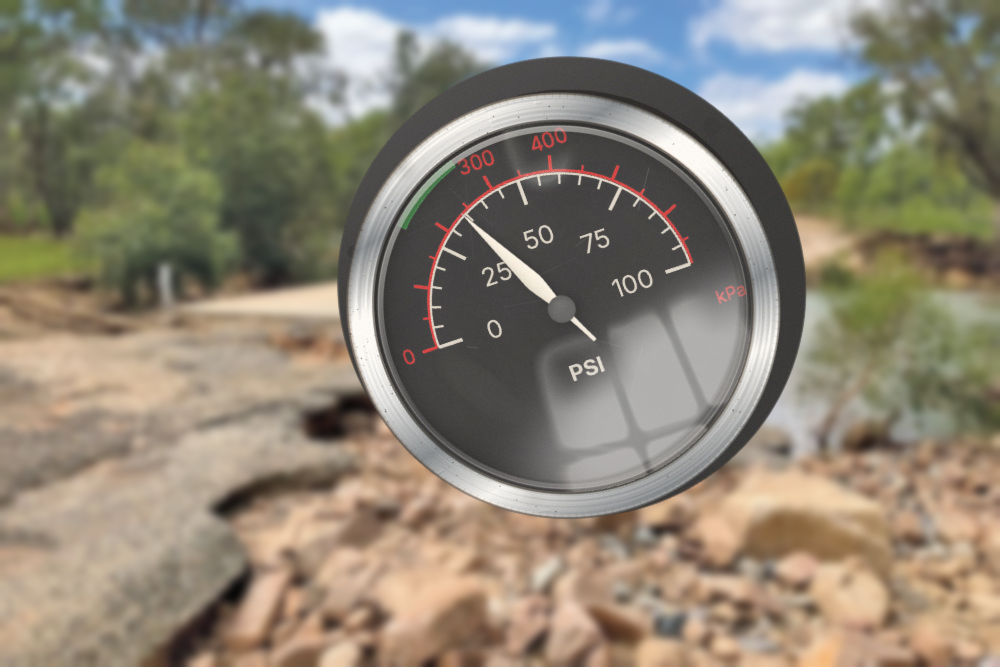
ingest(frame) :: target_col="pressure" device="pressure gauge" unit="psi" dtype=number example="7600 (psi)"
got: 35 (psi)
